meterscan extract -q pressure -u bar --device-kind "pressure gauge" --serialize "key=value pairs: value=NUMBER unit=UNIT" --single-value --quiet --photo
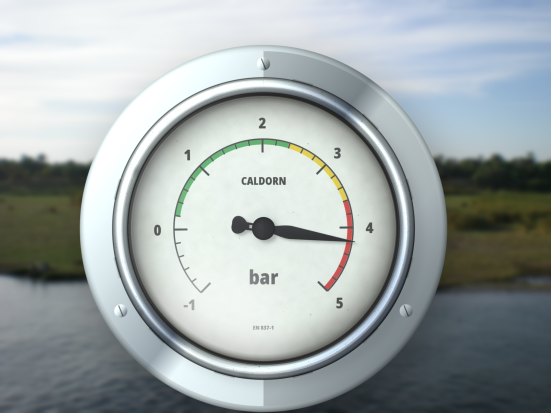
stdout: value=4.2 unit=bar
